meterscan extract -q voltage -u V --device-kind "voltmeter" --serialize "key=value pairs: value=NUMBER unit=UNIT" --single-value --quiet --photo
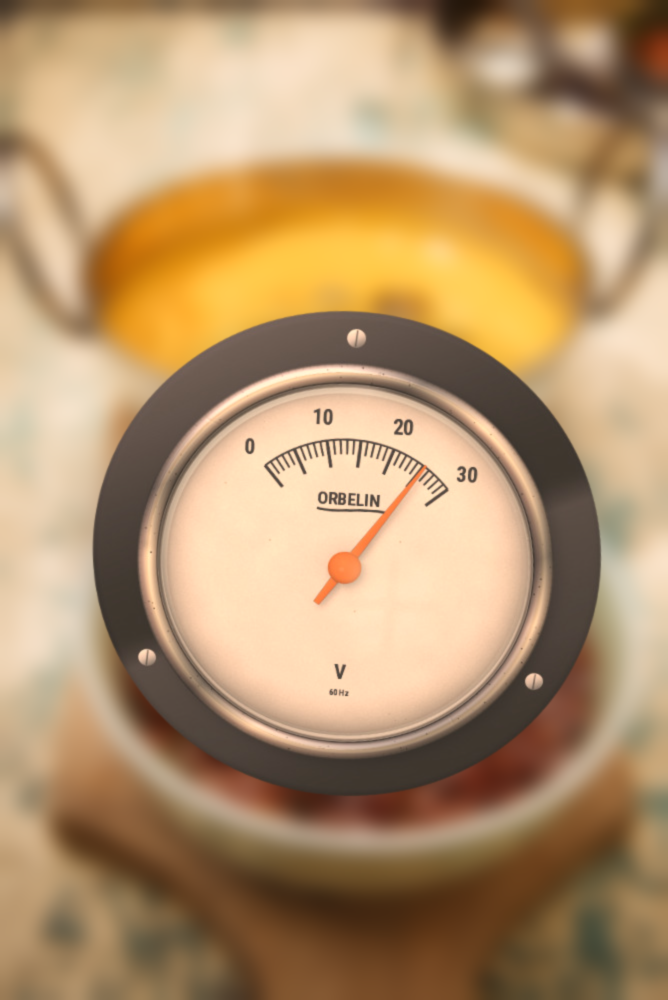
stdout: value=25 unit=V
